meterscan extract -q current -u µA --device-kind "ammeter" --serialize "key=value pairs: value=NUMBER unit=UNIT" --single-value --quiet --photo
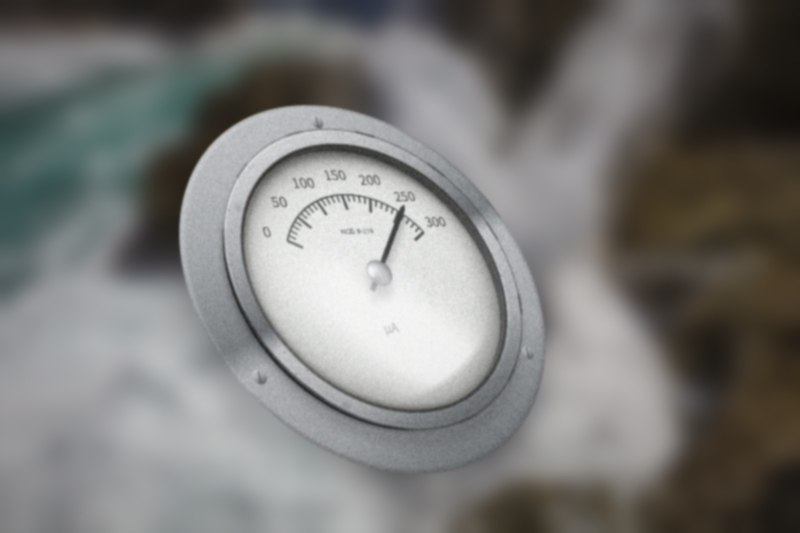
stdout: value=250 unit=µA
